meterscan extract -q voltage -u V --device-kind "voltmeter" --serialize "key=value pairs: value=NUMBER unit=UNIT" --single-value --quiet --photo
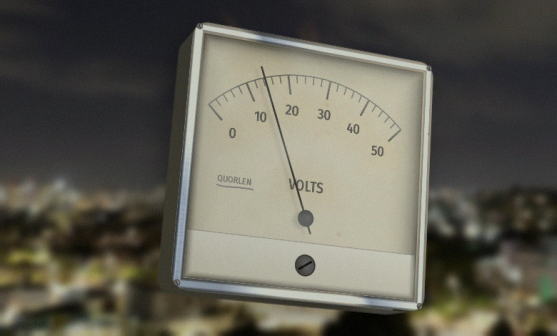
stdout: value=14 unit=V
